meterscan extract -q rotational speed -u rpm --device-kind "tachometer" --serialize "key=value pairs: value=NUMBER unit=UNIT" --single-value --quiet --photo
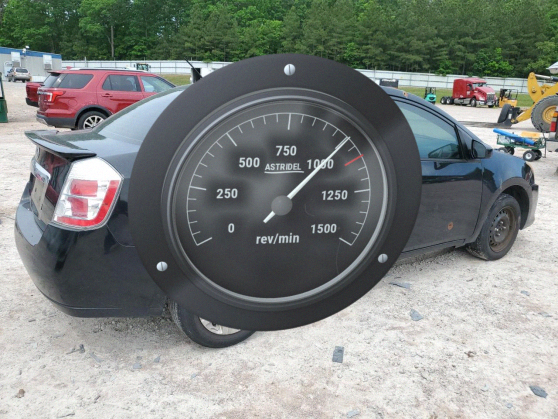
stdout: value=1000 unit=rpm
